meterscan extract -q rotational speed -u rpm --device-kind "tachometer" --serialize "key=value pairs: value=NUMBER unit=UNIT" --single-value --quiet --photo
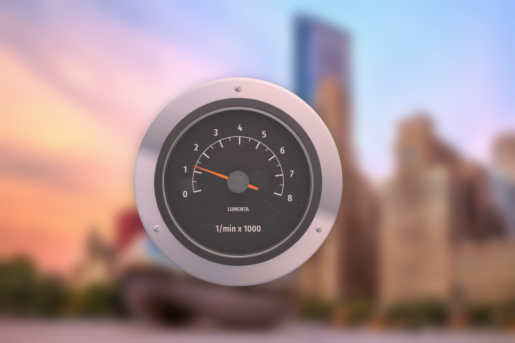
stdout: value=1250 unit=rpm
